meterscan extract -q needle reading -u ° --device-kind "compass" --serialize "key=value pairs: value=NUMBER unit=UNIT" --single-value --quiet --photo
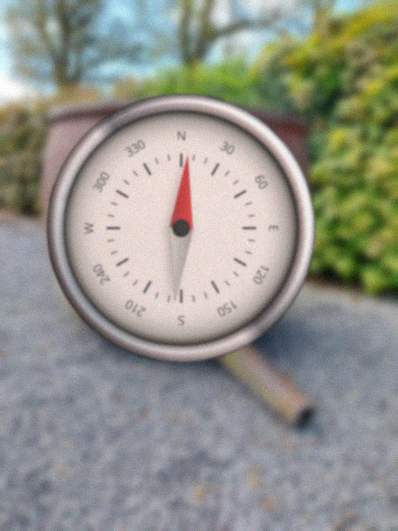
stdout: value=5 unit=°
